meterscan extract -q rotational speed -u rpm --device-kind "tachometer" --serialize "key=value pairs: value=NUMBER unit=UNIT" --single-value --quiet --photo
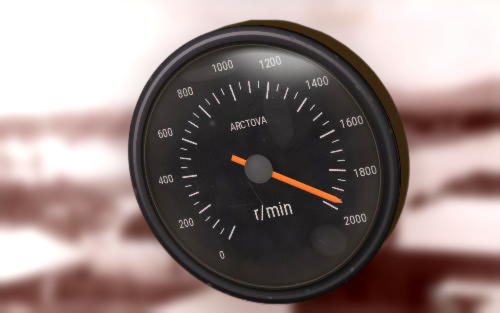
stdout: value=1950 unit=rpm
